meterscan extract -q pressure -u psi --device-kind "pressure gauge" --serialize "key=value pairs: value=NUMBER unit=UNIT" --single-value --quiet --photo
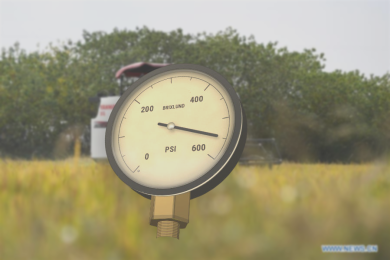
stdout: value=550 unit=psi
